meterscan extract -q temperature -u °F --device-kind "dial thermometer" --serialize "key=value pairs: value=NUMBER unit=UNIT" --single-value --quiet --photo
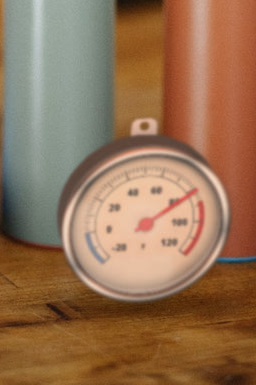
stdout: value=80 unit=°F
